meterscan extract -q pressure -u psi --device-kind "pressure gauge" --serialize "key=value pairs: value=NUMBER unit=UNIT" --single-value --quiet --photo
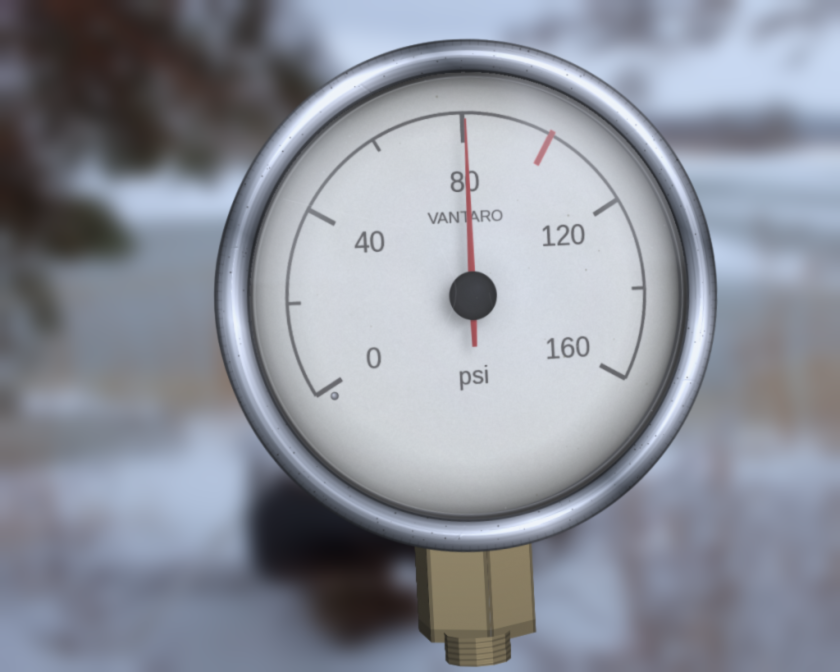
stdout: value=80 unit=psi
